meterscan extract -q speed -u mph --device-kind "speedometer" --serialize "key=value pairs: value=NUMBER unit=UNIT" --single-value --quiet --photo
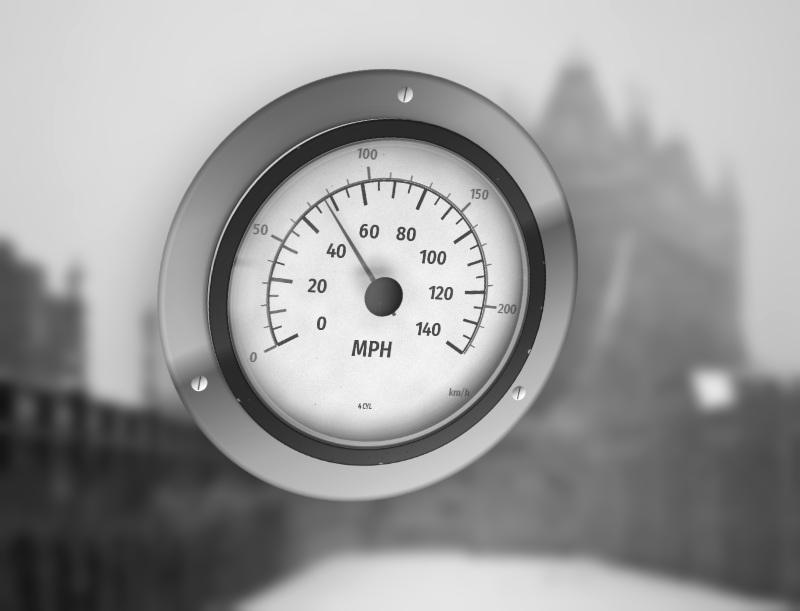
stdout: value=47.5 unit=mph
